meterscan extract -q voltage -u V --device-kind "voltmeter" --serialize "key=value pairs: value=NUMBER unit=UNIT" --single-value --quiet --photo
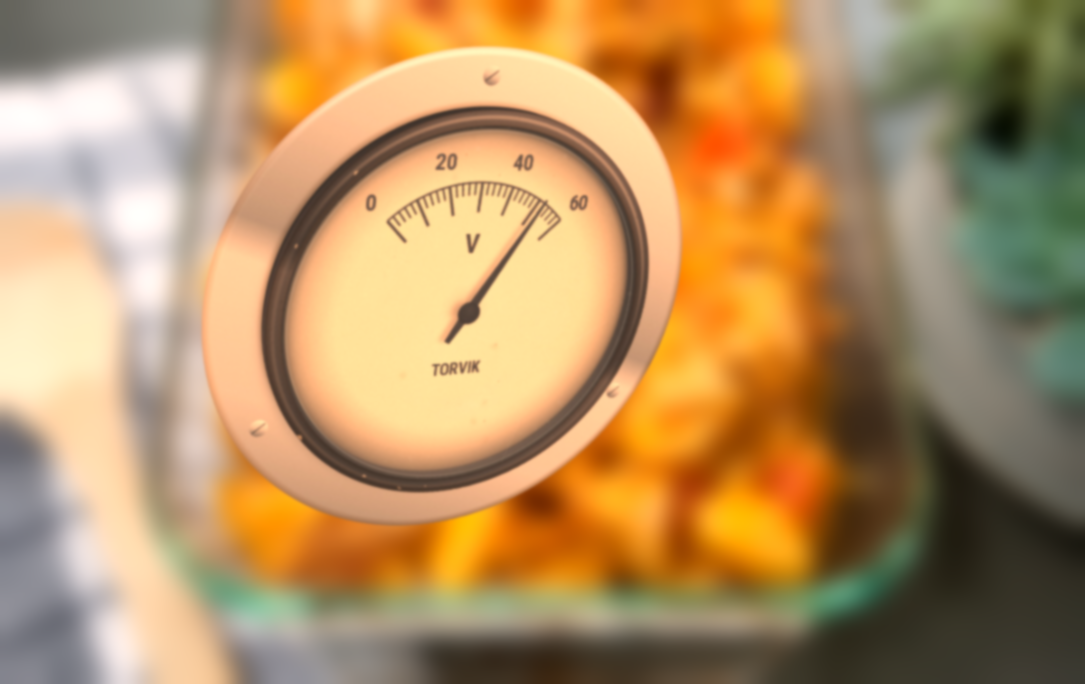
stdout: value=50 unit=V
